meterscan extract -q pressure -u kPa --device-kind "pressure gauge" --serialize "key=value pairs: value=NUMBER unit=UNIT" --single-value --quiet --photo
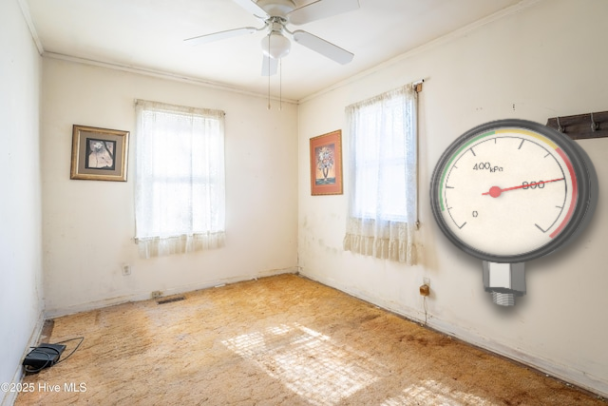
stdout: value=800 unit=kPa
